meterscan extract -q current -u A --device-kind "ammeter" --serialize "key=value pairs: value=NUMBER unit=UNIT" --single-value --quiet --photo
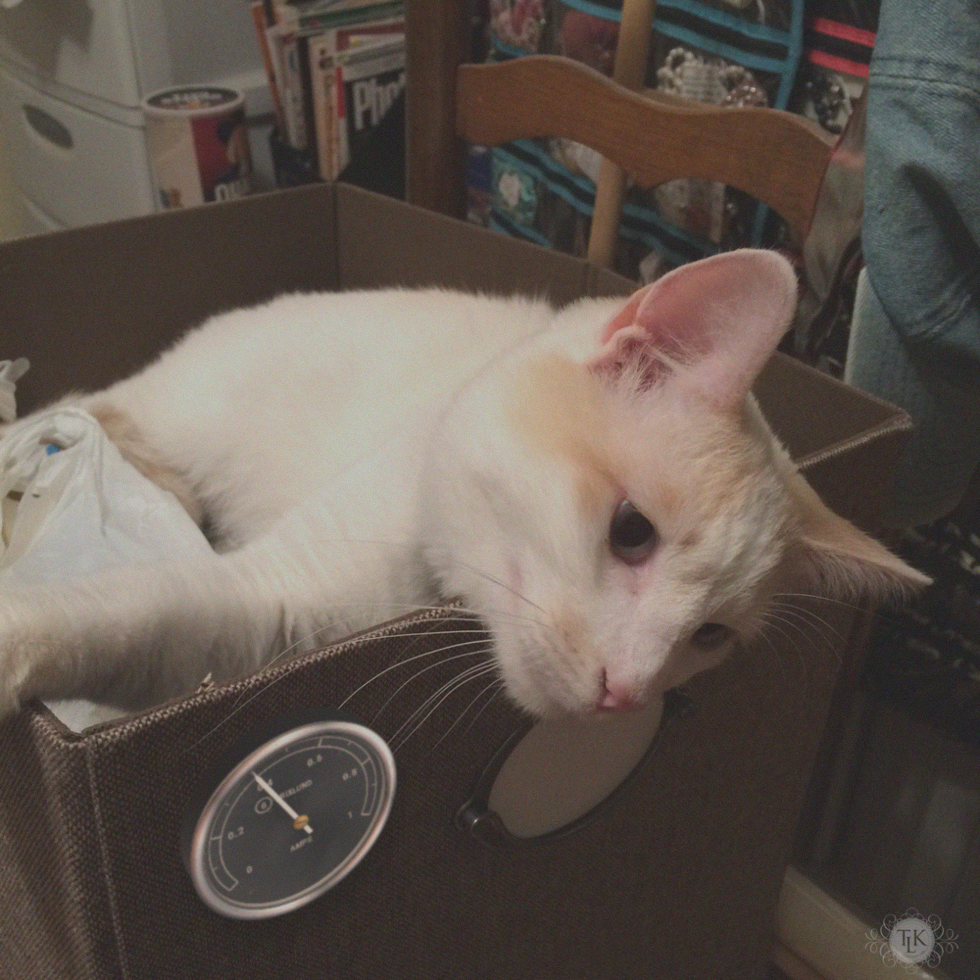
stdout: value=0.4 unit=A
